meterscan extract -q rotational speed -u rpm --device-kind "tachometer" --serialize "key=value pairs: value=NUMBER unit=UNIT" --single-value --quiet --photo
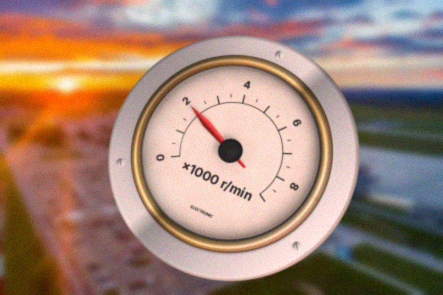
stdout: value=2000 unit=rpm
